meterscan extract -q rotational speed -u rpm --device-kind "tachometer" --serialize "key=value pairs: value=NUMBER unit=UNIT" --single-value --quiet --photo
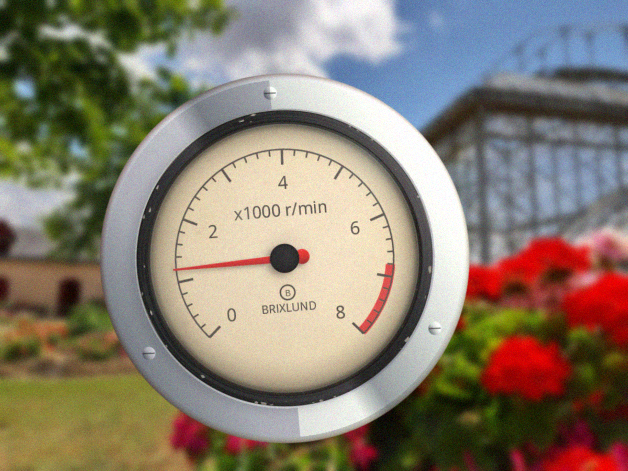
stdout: value=1200 unit=rpm
